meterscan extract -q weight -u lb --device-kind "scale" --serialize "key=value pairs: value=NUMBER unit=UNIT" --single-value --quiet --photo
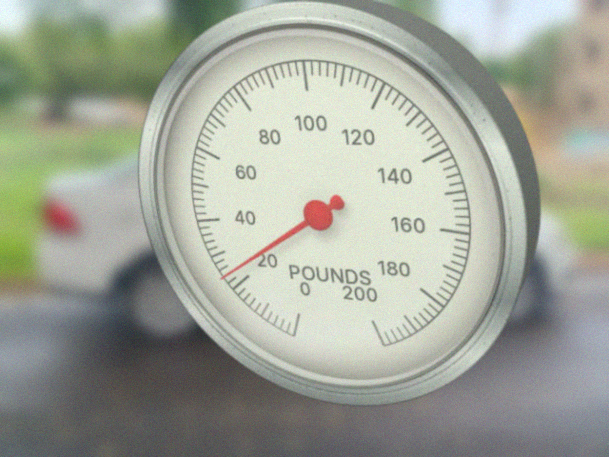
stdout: value=24 unit=lb
